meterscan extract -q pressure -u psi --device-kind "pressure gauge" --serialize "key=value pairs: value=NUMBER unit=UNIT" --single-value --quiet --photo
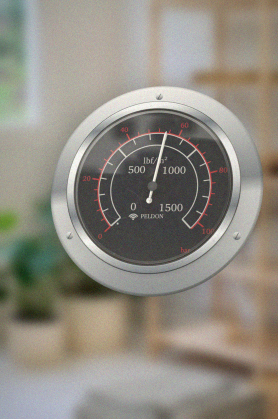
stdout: value=800 unit=psi
